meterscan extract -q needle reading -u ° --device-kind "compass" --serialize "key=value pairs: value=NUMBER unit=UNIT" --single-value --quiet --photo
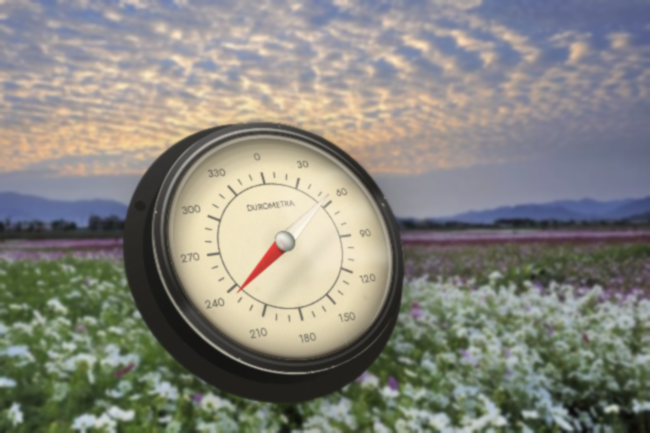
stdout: value=235 unit=°
